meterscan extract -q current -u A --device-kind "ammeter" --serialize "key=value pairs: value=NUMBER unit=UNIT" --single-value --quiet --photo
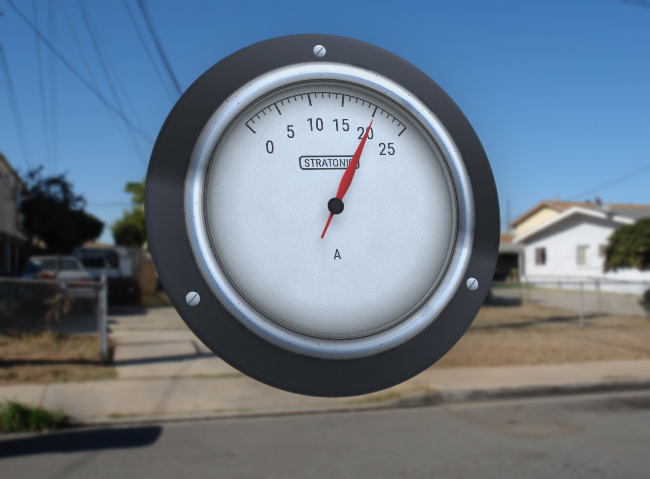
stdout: value=20 unit=A
